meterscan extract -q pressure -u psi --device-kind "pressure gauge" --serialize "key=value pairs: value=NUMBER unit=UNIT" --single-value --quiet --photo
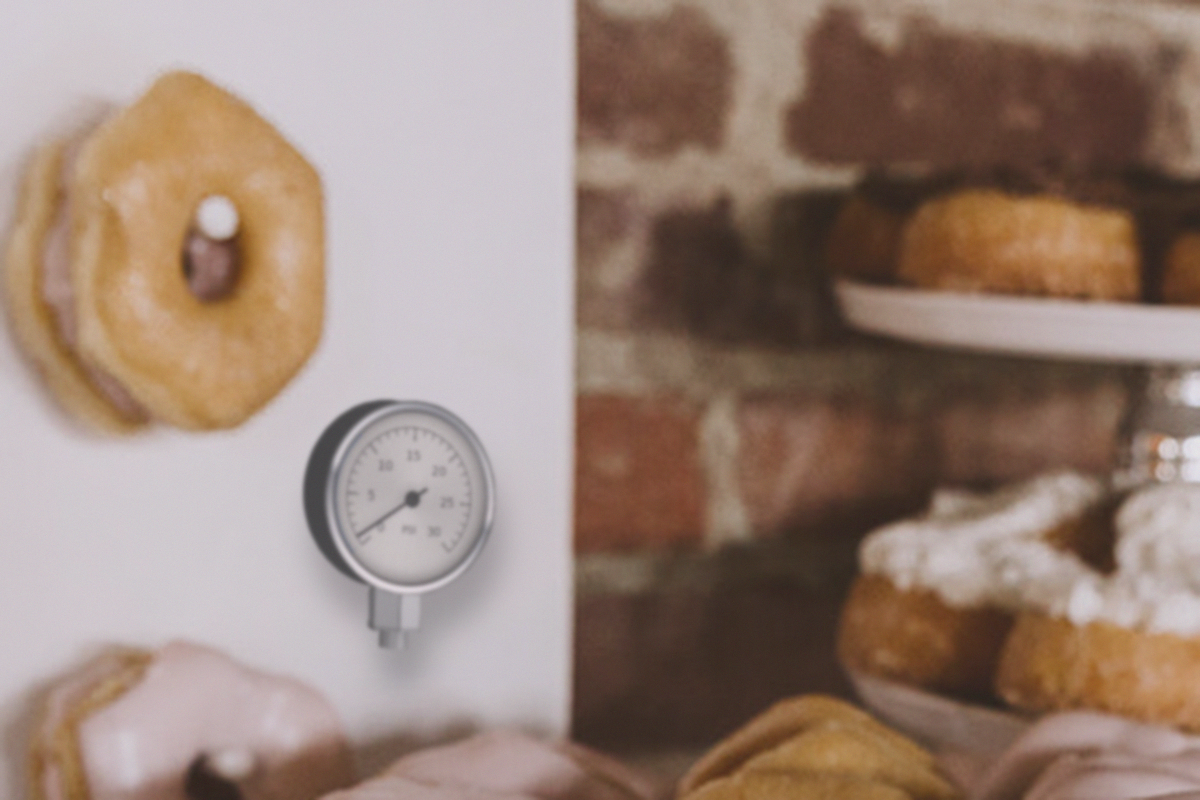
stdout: value=1 unit=psi
